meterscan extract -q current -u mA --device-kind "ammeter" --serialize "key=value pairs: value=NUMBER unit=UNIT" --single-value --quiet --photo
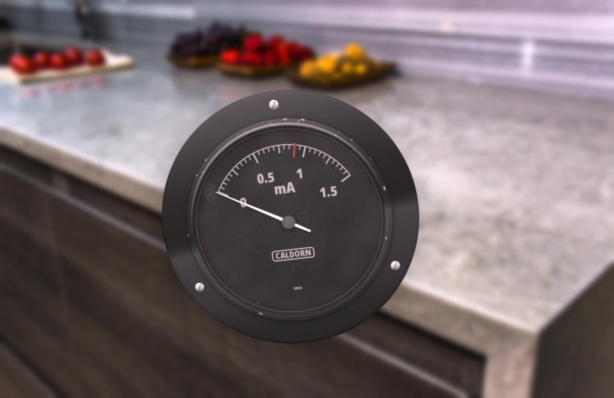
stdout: value=0 unit=mA
